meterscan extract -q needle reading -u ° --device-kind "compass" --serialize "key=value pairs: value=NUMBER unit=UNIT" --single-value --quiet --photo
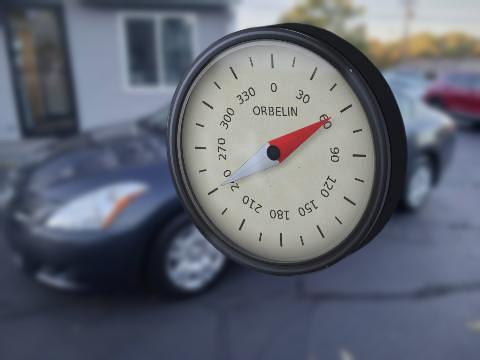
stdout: value=60 unit=°
